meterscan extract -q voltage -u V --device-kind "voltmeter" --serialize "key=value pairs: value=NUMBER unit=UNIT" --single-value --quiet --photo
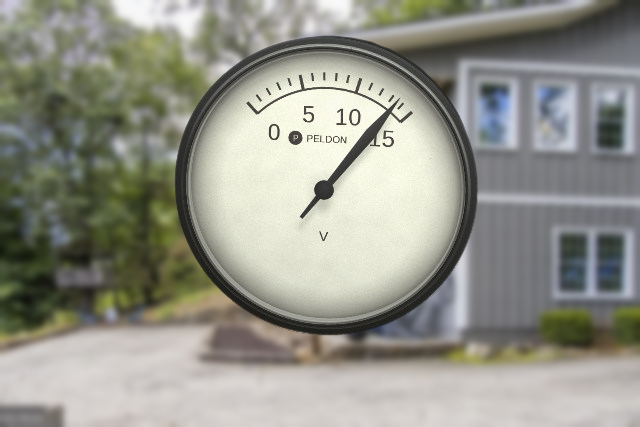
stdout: value=13.5 unit=V
